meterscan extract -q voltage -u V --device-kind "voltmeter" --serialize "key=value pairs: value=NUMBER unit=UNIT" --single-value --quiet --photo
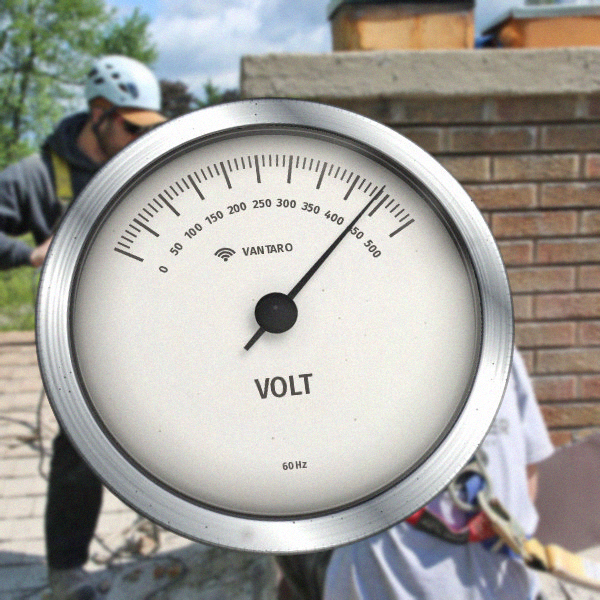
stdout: value=440 unit=V
